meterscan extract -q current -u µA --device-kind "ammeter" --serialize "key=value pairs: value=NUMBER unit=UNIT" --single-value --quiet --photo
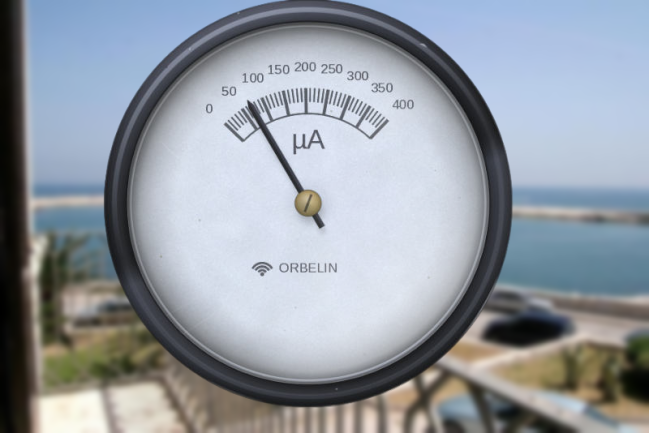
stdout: value=70 unit=µA
